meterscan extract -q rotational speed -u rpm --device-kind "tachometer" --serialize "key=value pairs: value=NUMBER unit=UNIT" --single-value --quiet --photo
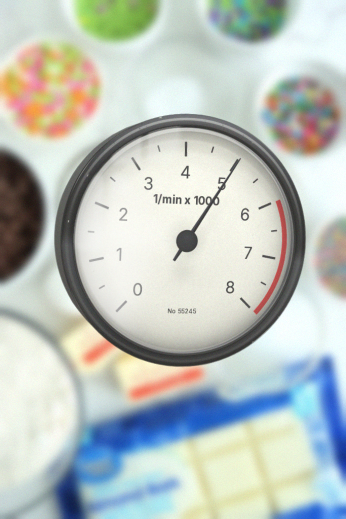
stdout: value=5000 unit=rpm
